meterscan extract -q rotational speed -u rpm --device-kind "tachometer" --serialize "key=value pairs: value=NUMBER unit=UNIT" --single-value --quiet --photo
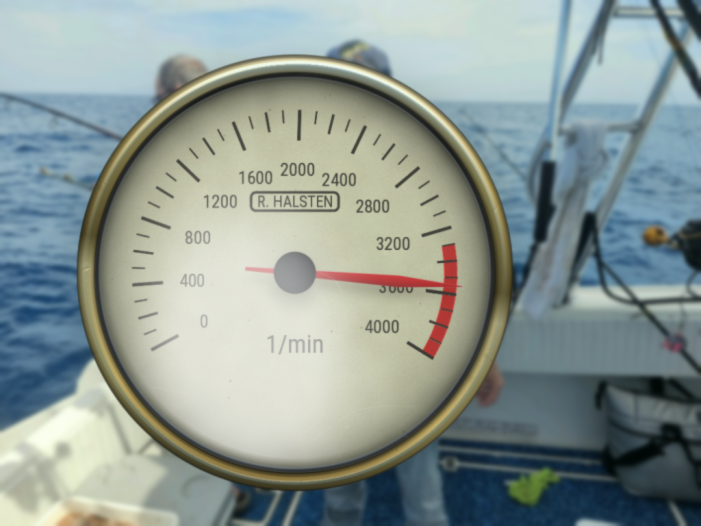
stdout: value=3550 unit=rpm
